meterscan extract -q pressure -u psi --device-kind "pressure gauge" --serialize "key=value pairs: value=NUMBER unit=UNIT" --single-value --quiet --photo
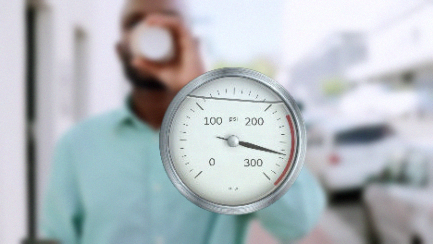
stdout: value=265 unit=psi
